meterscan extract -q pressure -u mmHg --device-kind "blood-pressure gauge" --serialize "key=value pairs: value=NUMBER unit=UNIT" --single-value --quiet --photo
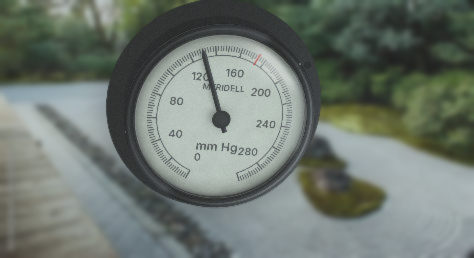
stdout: value=130 unit=mmHg
